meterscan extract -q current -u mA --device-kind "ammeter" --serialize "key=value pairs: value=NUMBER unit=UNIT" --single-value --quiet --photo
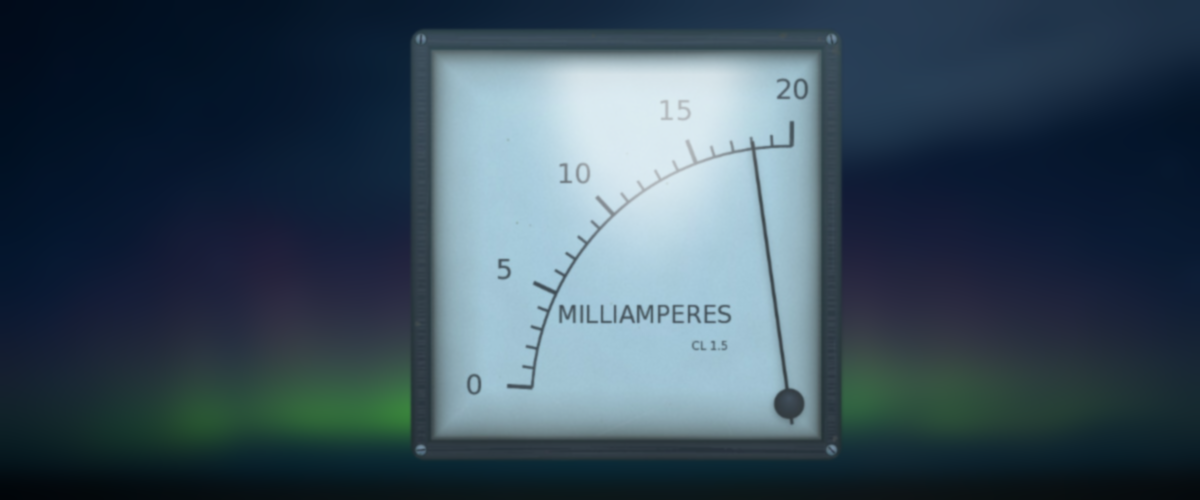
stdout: value=18 unit=mA
